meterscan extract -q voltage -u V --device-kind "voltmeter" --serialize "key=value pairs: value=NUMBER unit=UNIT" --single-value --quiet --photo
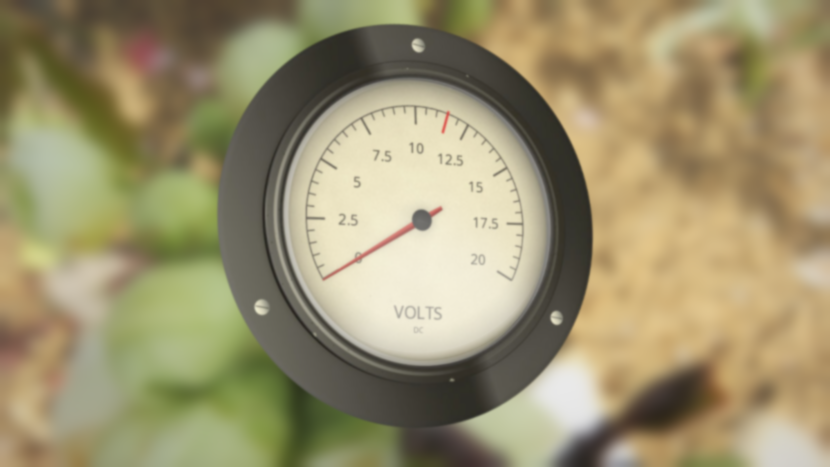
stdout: value=0 unit=V
